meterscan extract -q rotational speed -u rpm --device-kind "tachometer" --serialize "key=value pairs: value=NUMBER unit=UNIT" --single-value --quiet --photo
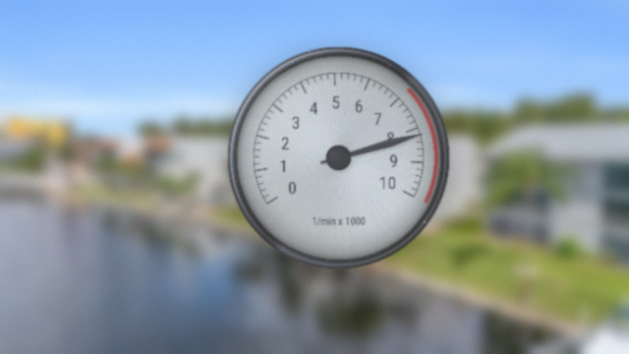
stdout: value=8200 unit=rpm
